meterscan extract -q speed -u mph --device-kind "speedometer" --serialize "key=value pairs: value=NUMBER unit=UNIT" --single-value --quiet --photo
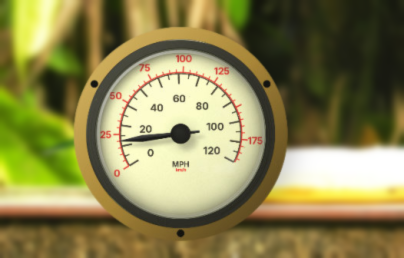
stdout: value=12.5 unit=mph
